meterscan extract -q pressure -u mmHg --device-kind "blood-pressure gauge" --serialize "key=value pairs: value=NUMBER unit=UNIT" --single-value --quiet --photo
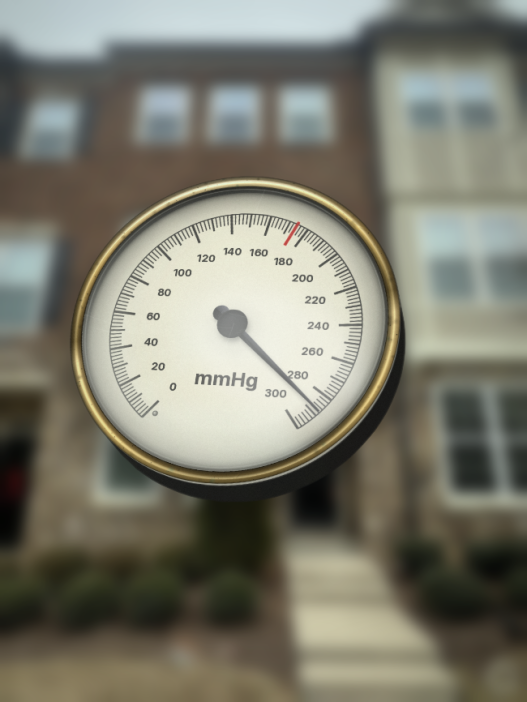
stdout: value=288 unit=mmHg
